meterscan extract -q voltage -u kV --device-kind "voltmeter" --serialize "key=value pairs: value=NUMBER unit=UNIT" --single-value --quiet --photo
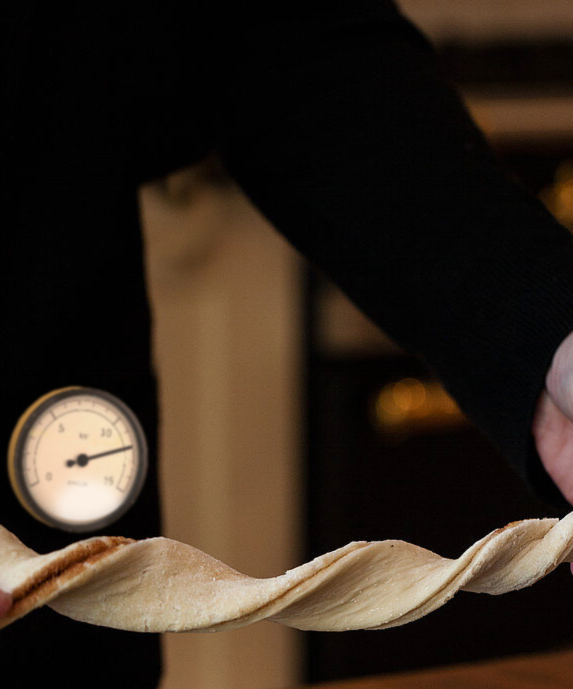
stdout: value=12 unit=kV
